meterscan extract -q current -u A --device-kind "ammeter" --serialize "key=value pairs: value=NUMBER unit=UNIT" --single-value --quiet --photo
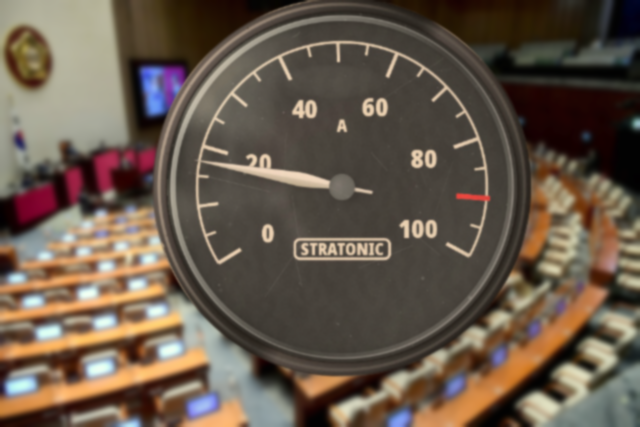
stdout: value=17.5 unit=A
